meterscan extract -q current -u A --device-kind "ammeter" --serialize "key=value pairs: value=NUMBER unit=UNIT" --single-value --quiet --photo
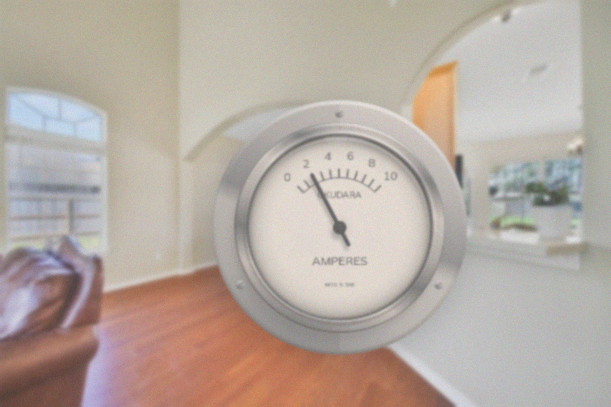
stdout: value=2 unit=A
